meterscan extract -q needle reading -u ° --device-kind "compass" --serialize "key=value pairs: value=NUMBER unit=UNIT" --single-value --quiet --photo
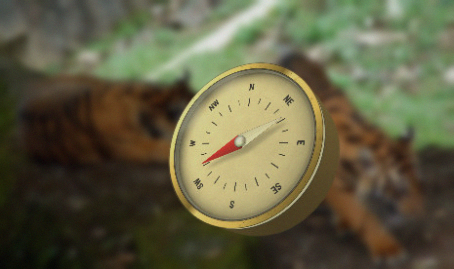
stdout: value=240 unit=°
